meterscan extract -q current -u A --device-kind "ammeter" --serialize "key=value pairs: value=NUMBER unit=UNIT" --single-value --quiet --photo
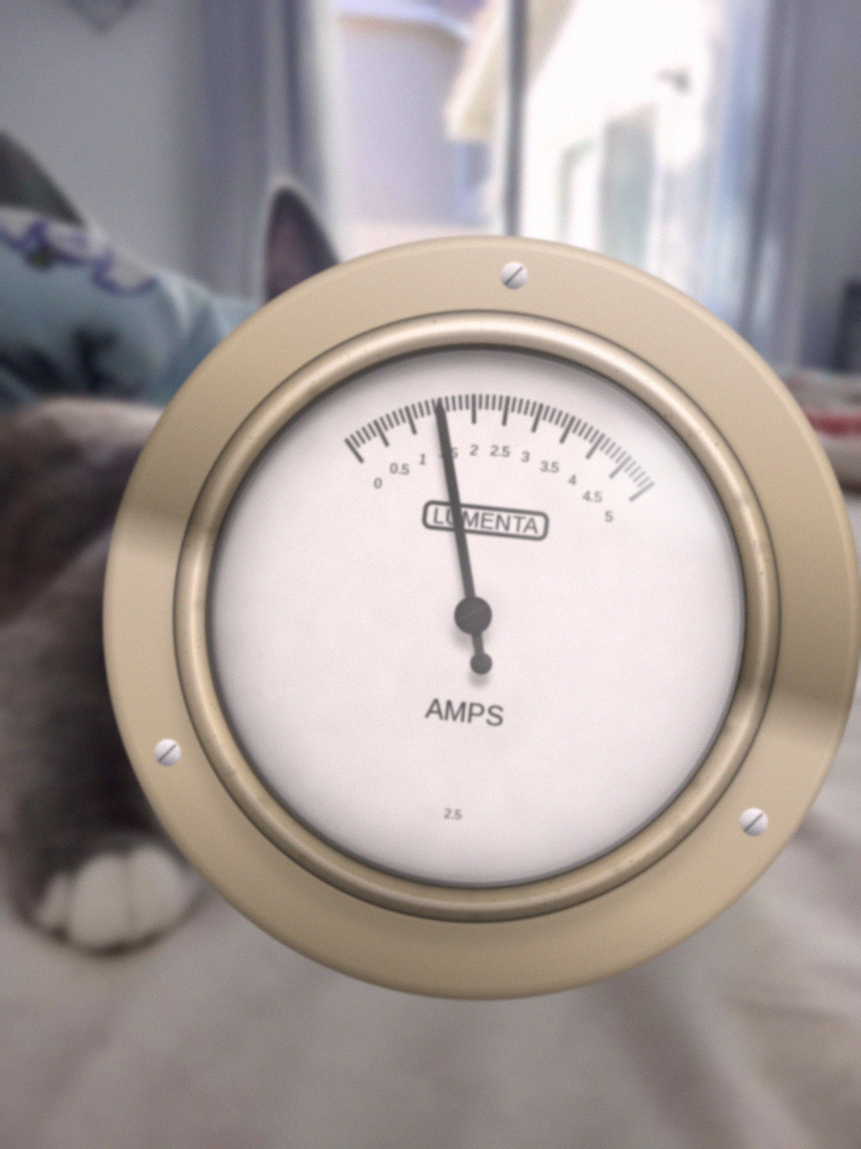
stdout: value=1.5 unit=A
